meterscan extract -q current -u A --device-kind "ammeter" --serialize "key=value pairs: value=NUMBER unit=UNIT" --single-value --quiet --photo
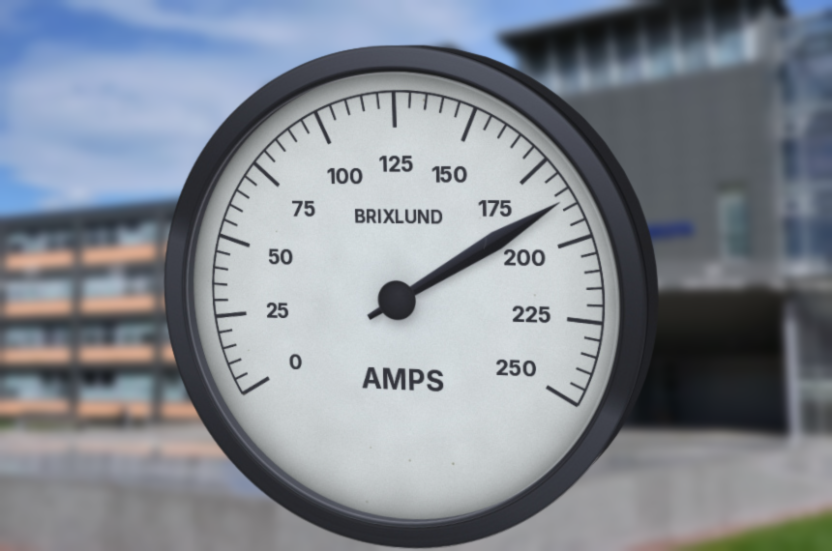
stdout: value=187.5 unit=A
